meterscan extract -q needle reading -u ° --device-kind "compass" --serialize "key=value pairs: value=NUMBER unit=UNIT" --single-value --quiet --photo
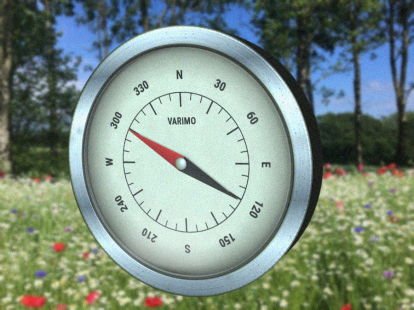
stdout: value=300 unit=°
